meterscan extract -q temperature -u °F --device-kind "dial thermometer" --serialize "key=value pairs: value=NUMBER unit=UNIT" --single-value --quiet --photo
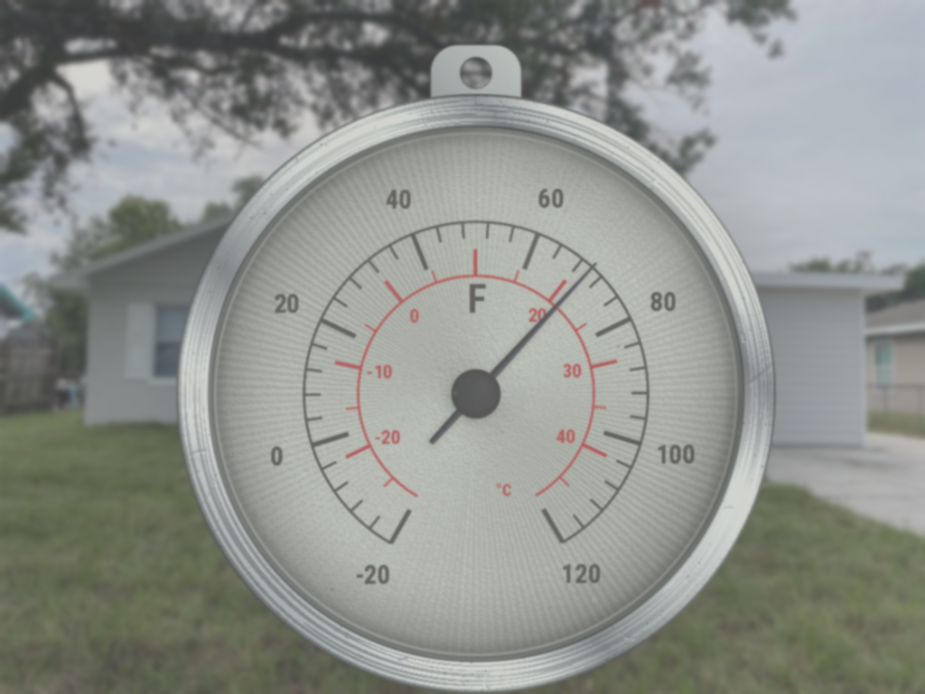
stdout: value=70 unit=°F
